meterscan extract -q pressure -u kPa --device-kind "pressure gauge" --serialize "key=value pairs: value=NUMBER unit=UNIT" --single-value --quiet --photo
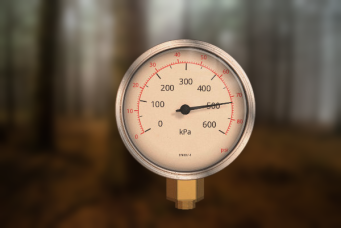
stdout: value=500 unit=kPa
